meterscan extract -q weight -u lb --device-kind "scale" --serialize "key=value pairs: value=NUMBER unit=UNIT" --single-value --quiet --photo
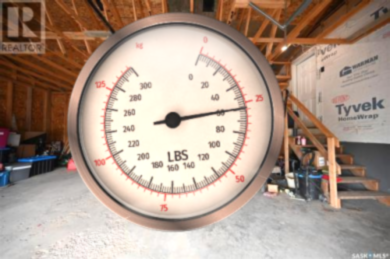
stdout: value=60 unit=lb
